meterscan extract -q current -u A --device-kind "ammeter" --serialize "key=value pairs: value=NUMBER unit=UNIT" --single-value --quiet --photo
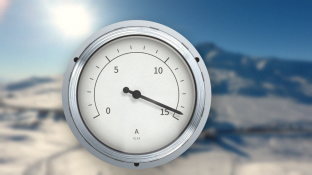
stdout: value=14.5 unit=A
